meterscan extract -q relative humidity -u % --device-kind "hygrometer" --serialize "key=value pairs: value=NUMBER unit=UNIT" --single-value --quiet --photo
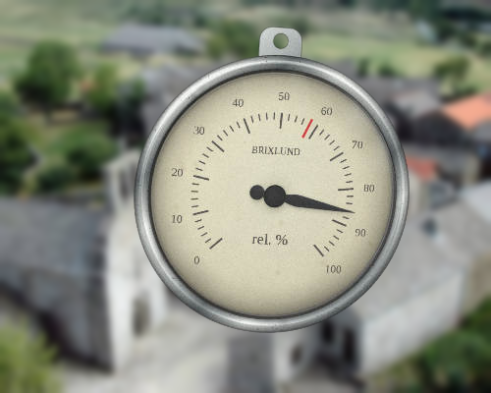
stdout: value=86 unit=%
